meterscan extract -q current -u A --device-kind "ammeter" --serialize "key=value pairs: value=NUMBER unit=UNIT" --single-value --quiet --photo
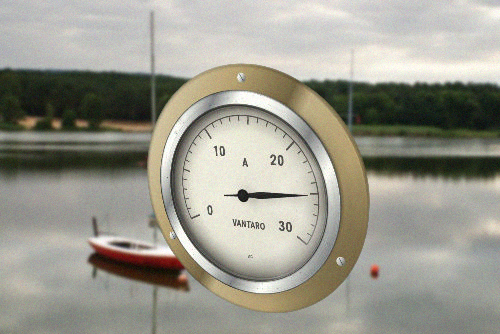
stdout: value=25 unit=A
